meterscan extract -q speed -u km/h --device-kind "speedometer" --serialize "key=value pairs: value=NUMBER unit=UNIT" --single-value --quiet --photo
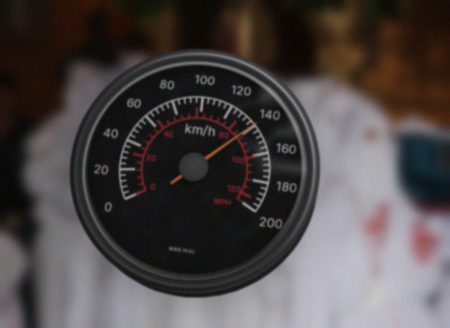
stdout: value=140 unit=km/h
